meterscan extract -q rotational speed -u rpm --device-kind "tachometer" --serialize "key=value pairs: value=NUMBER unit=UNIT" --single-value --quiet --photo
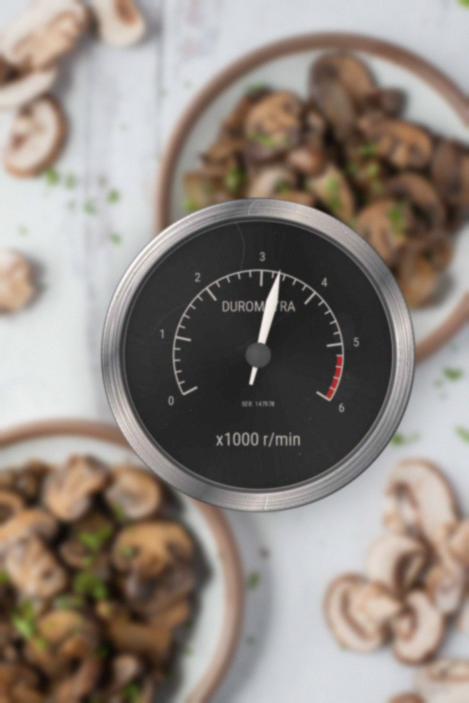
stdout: value=3300 unit=rpm
